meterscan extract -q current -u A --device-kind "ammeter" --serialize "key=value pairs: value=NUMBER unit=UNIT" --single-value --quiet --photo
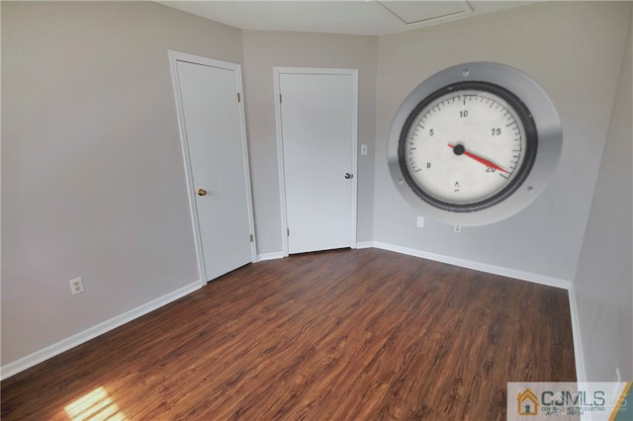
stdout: value=19.5 unit=A
